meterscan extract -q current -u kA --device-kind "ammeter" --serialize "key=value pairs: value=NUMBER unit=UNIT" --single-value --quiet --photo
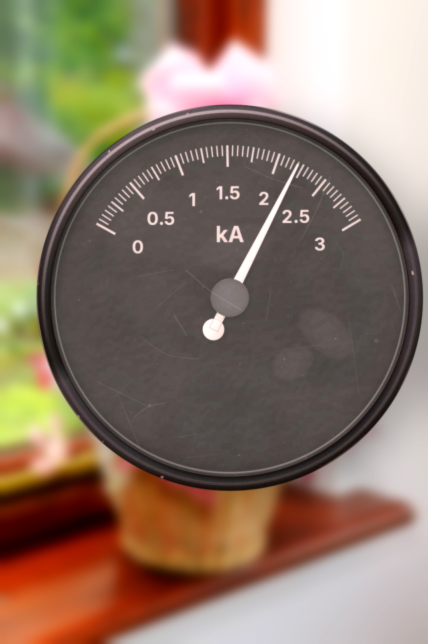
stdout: value=2.2 unit=kA
